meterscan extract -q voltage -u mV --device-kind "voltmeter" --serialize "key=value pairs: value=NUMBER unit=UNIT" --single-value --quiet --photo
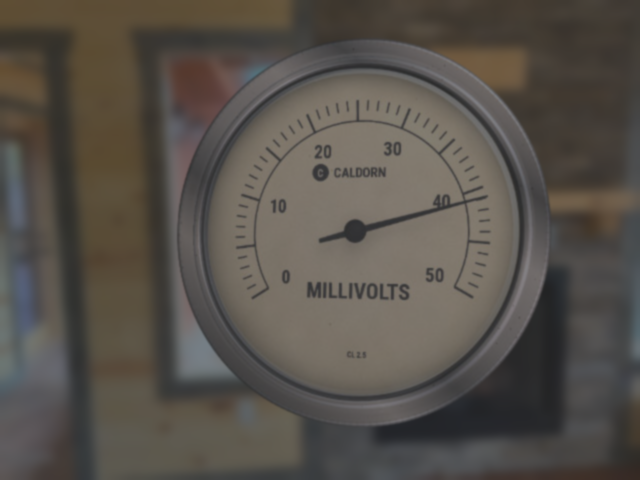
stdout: value=41 unit=mV
